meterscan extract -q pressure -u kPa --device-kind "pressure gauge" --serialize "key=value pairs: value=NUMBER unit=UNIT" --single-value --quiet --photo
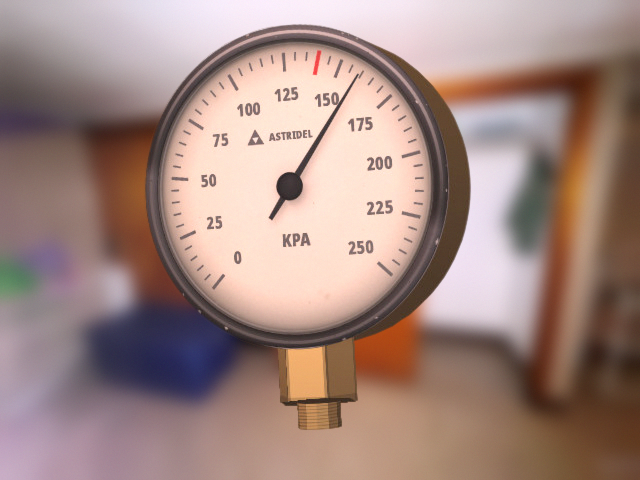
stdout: value=160 unit=kPa
